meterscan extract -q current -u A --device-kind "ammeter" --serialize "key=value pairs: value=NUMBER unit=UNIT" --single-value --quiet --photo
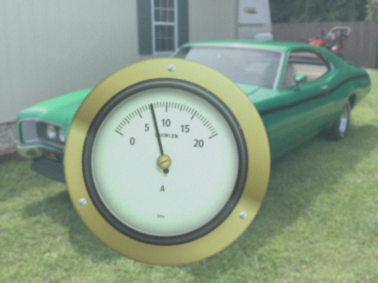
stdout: value=7.5 unit=A
